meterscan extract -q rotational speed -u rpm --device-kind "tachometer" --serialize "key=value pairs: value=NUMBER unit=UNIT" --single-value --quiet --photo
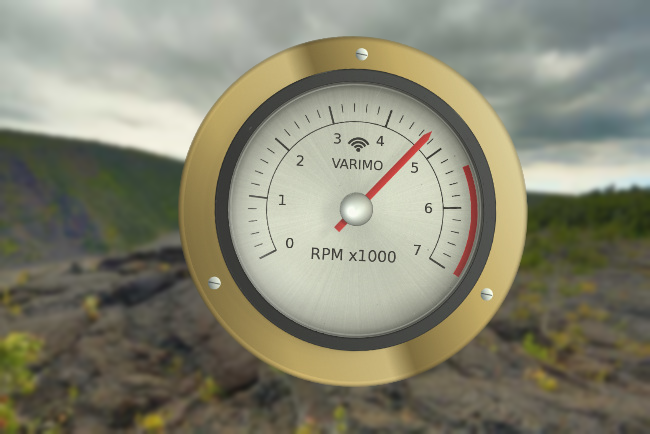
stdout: value=4700 unit=rpm
